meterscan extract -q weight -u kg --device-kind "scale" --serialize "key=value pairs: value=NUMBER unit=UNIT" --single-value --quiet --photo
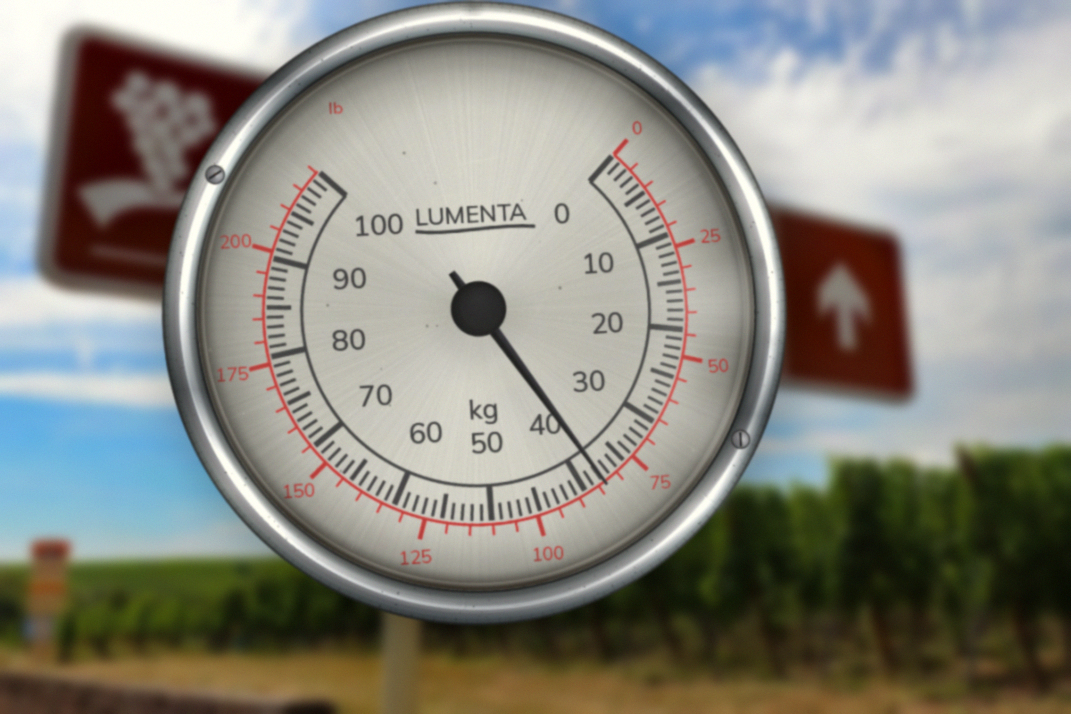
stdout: value=38 unit=kg
